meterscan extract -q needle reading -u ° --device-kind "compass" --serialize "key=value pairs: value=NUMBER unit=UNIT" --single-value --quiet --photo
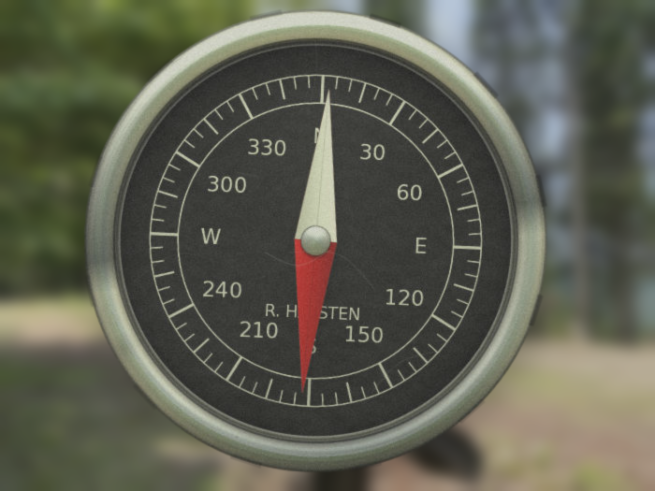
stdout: value=182.5 unit=°
